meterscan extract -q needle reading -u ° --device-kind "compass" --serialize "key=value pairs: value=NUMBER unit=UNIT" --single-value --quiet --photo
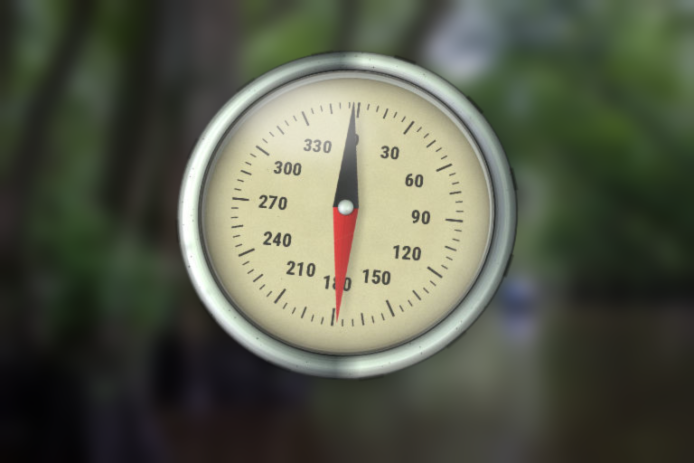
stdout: value=177.5 unit=°
